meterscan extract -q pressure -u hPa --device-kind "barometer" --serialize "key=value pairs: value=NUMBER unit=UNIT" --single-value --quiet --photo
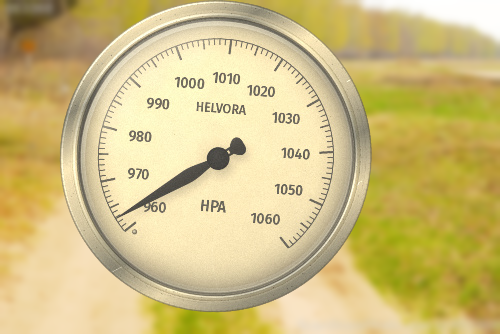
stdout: value=963 unit=hPa
